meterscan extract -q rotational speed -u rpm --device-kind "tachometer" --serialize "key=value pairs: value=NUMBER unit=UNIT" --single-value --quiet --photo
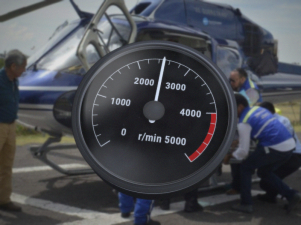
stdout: value=2500 unit=rpm
